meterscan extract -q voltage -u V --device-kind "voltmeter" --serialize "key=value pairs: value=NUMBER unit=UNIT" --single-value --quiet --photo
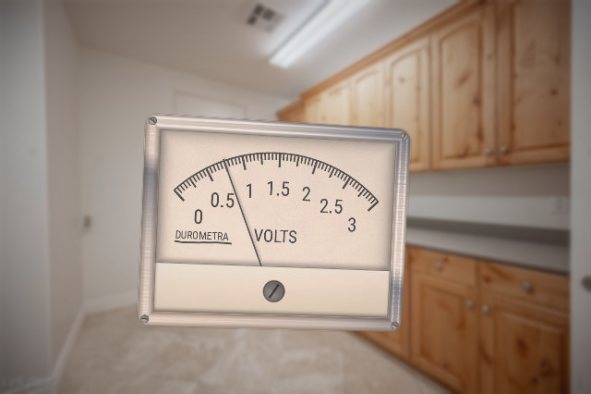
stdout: value=0.75 unit=V
